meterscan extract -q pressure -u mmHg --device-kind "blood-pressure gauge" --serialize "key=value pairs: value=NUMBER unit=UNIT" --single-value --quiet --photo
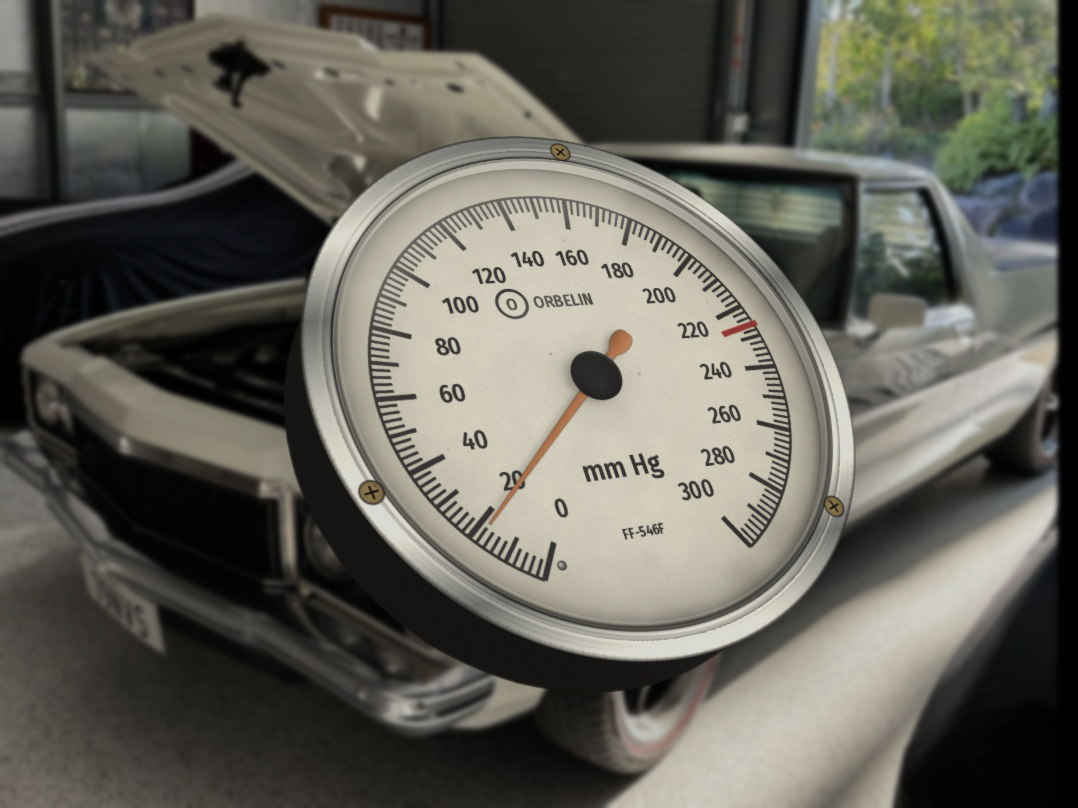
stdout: value=18 unit=mmHg
